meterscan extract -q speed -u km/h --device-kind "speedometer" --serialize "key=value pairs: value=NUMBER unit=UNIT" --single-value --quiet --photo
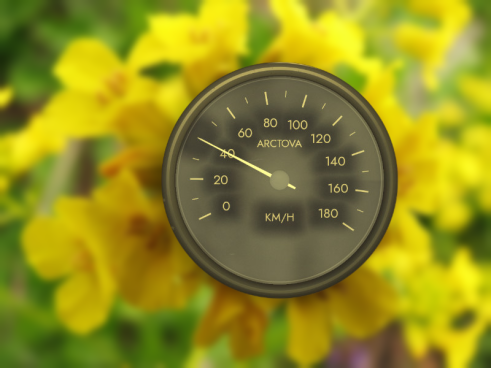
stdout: value=40 unit=km/h
